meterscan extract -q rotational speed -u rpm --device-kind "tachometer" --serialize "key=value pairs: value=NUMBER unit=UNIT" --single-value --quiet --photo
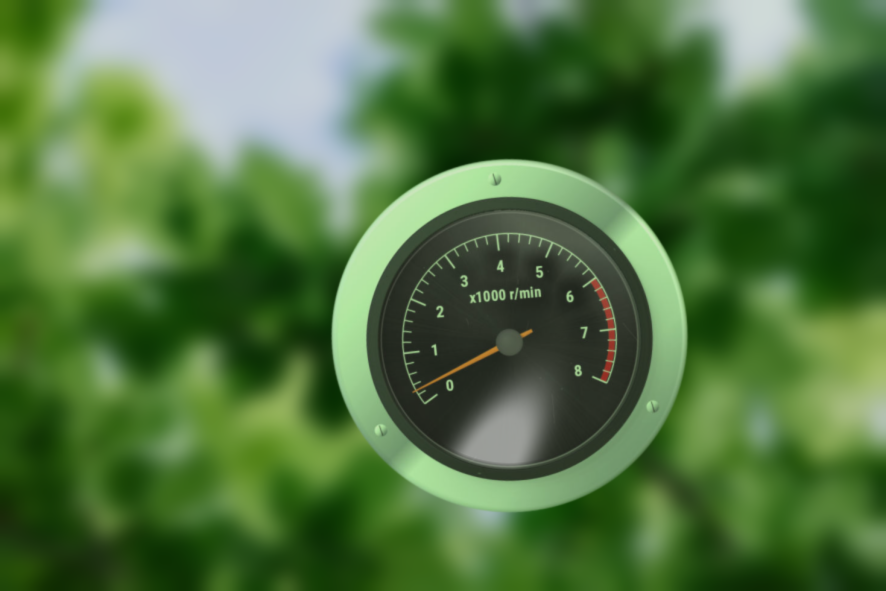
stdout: value=300 unit=rpm
